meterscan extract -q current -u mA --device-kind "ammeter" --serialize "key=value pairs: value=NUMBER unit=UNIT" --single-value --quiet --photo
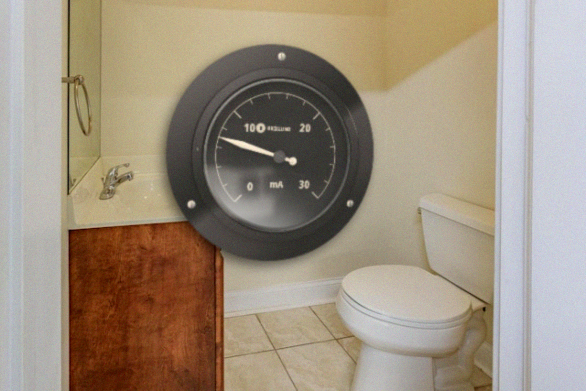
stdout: value=7 unit=mA
